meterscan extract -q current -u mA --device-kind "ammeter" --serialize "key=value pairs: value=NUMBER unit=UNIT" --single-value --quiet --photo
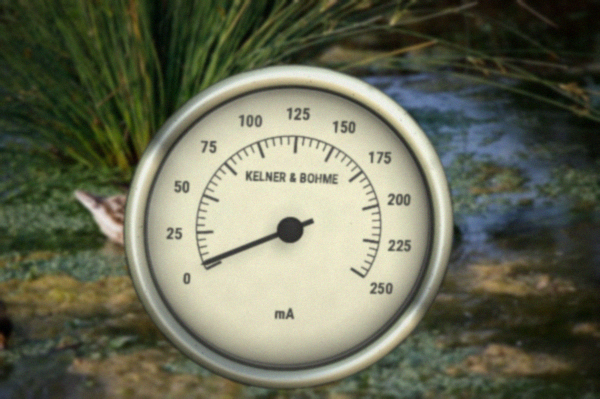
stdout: value=5 unit=mA
